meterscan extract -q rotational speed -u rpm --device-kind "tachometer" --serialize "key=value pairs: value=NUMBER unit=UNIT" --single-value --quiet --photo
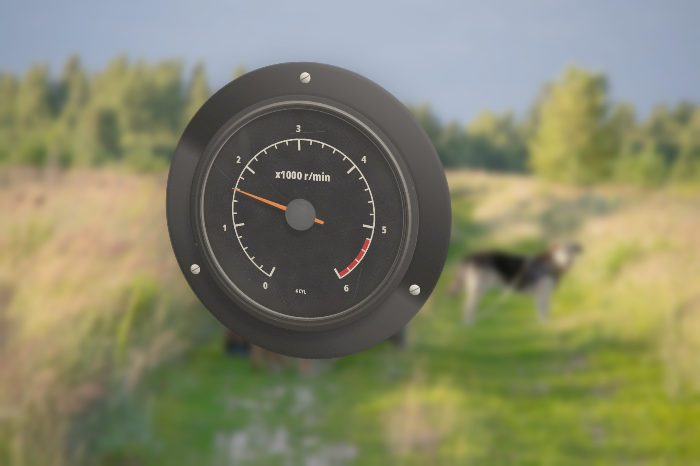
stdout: value=1600 unit=rpm
